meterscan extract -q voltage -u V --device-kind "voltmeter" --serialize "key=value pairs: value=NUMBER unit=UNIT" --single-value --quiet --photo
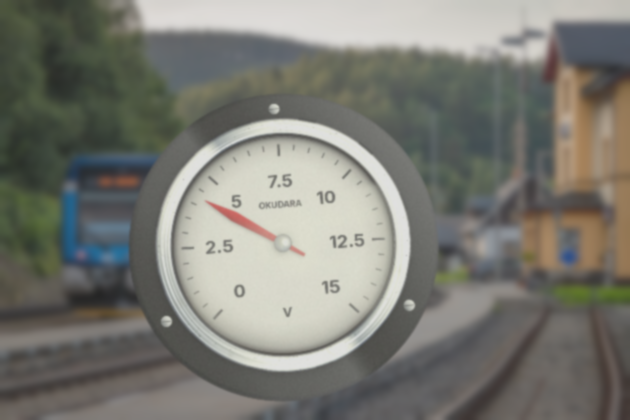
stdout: value=4.25 unit=V
